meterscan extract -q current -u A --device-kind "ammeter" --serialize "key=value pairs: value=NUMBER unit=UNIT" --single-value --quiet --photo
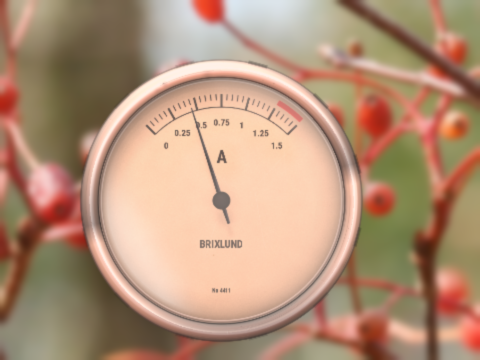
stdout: value=0.45 unit=A
